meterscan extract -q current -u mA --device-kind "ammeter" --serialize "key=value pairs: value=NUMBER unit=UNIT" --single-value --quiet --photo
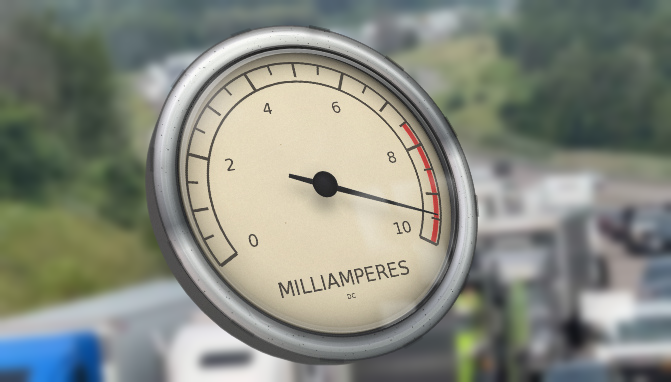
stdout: value=9.5 unit=mA
